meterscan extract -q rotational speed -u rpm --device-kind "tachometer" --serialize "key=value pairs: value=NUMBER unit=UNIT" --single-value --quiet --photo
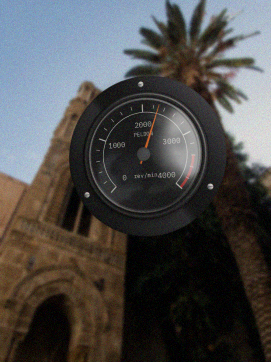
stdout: value=2300 unit=rpm
